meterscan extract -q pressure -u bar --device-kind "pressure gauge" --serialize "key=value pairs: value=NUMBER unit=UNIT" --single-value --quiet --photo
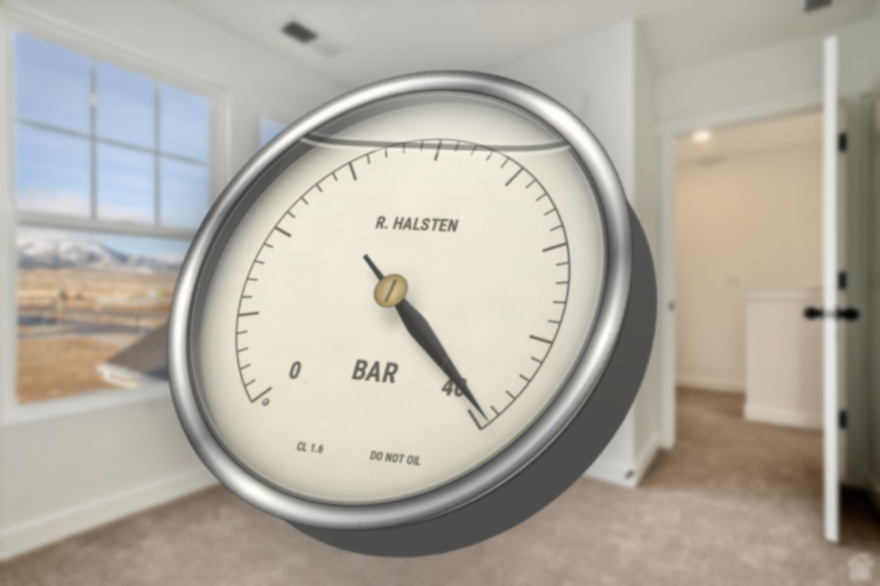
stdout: value=39.5 unit=bar
